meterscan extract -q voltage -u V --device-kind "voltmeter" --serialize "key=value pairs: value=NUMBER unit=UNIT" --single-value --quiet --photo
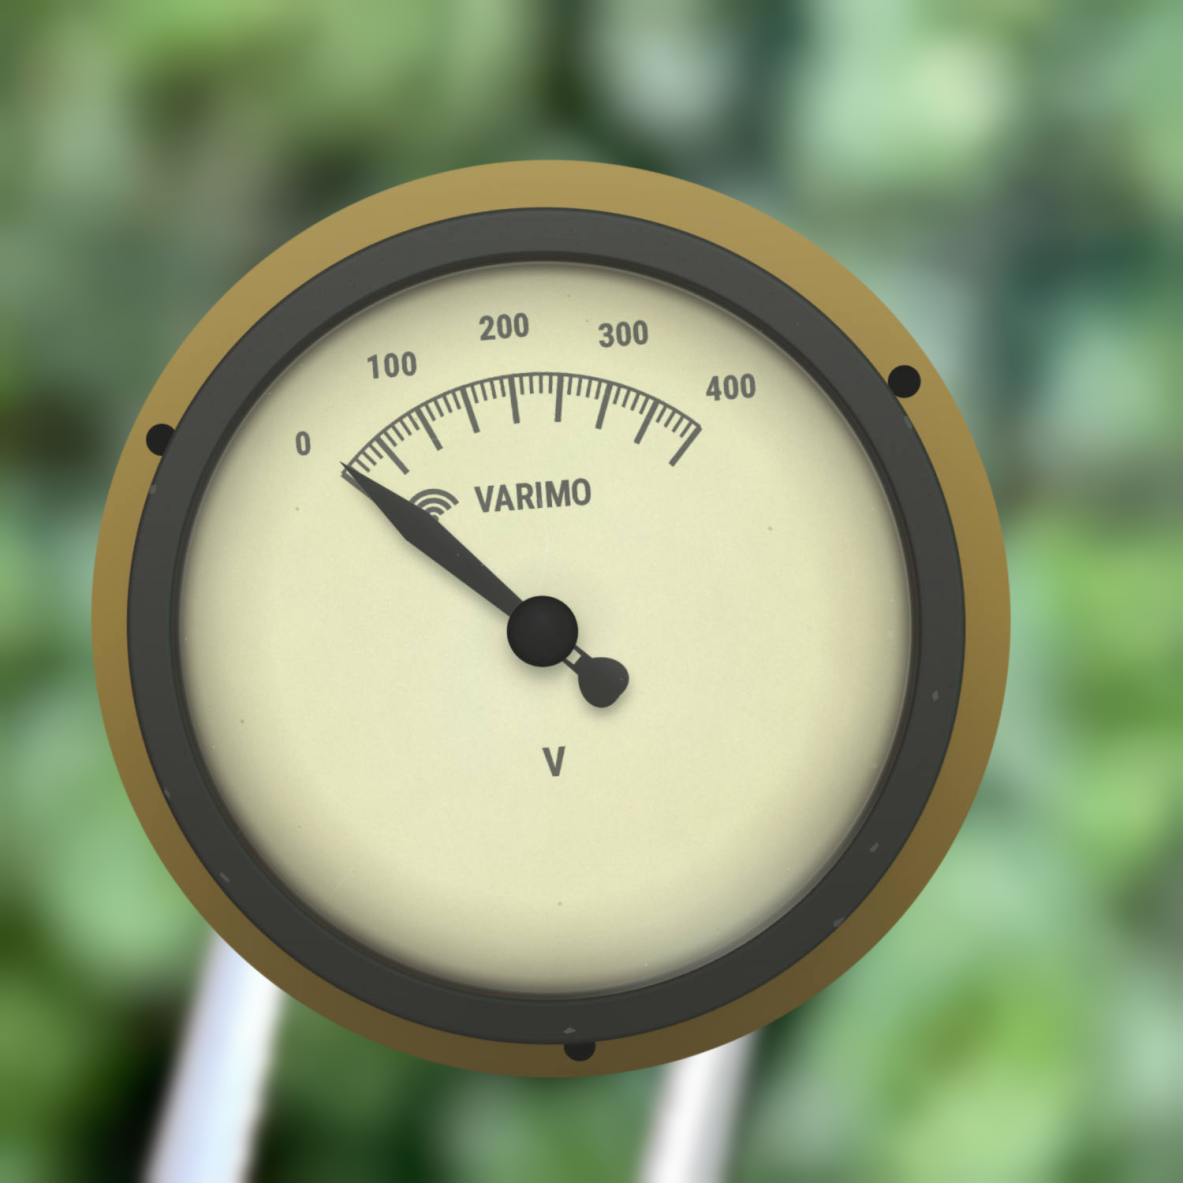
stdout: value=10 unit=V
